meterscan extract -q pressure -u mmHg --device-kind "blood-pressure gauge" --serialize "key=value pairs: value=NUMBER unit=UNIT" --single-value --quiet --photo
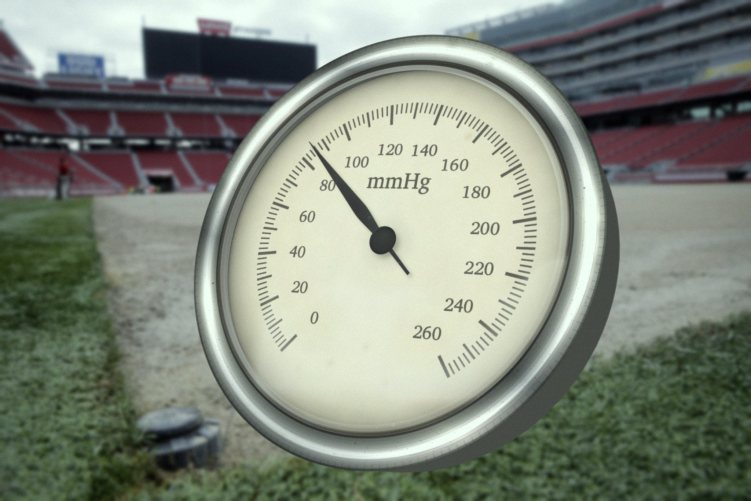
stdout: value=86 unit=mmHg
